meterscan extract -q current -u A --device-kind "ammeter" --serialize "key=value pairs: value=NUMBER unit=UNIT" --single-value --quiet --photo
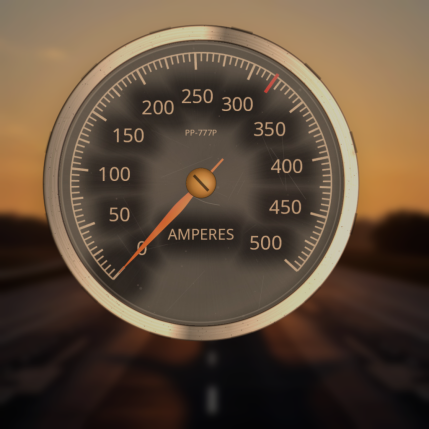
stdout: value=0 unit=A
